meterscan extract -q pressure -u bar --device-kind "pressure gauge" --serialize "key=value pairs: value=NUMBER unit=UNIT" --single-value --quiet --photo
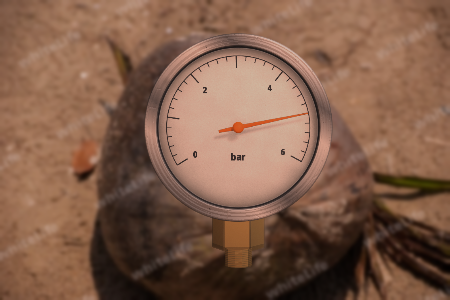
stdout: value=5 unit=bar
